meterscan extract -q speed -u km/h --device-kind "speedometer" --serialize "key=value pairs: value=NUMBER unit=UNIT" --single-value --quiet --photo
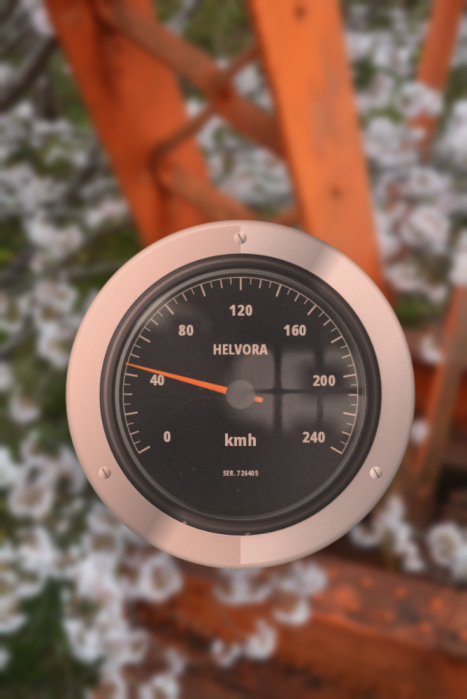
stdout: value=45 unit=km/h
